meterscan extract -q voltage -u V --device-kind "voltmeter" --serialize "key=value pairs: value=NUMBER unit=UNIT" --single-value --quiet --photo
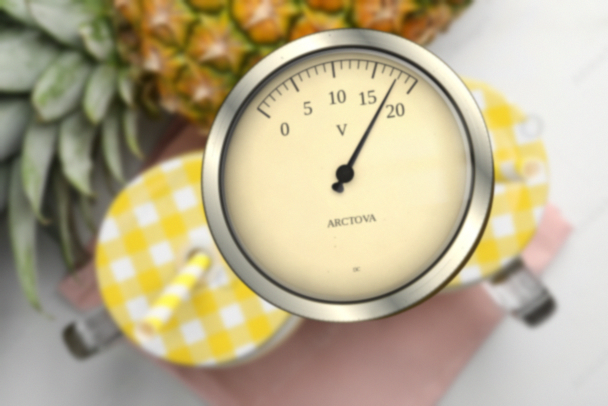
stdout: value=18 unit=V
